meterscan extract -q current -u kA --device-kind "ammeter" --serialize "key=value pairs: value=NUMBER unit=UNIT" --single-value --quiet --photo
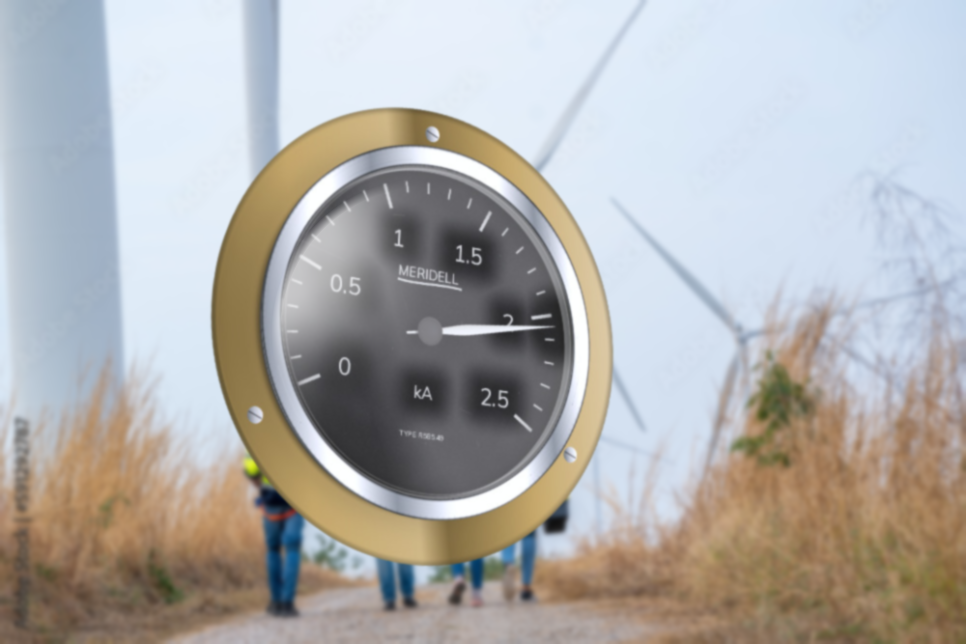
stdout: value=2.05 unit=kA
